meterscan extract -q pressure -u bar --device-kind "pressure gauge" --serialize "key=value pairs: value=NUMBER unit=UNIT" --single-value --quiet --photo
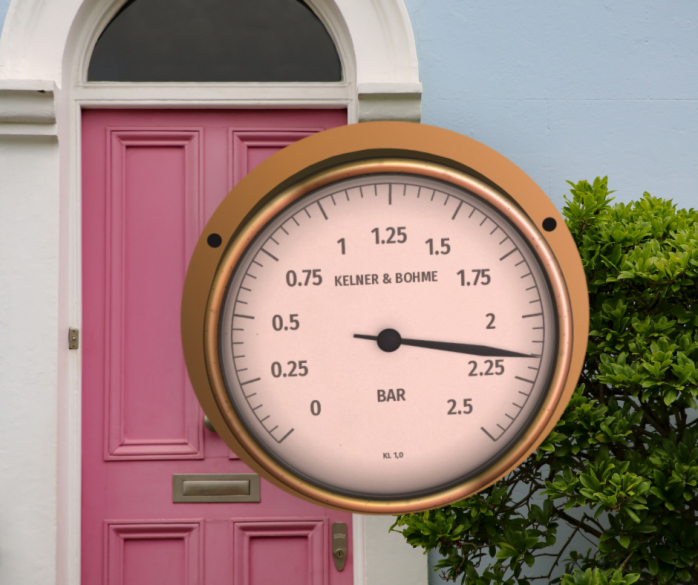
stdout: value=2.15 unit=bar
